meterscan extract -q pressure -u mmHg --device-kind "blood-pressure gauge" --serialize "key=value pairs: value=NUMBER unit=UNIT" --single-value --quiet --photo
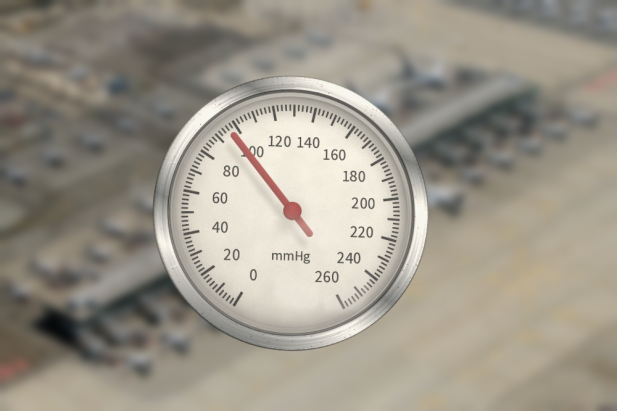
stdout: value=96 unit=mmHg
